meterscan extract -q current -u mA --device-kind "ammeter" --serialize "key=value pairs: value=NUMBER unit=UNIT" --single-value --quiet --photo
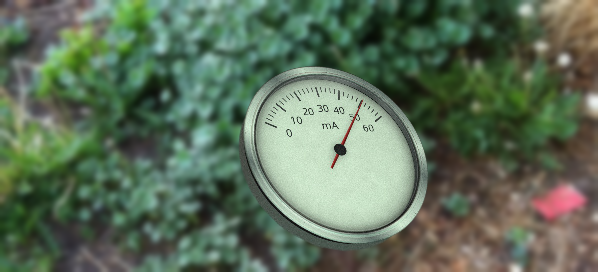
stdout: value=50 unit=mA
